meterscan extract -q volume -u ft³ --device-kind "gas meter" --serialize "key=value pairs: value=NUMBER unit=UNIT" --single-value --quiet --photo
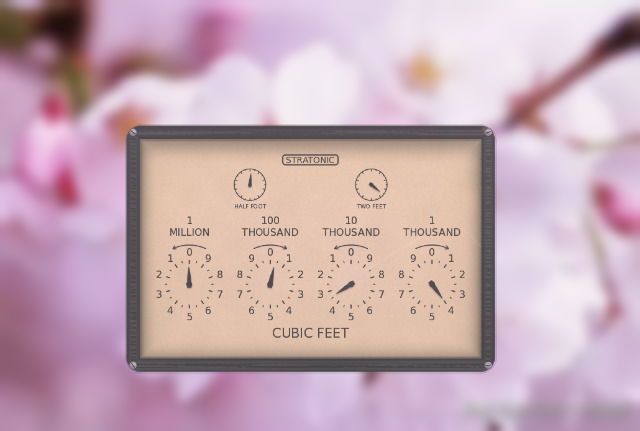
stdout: value=3400 unit=ft³
